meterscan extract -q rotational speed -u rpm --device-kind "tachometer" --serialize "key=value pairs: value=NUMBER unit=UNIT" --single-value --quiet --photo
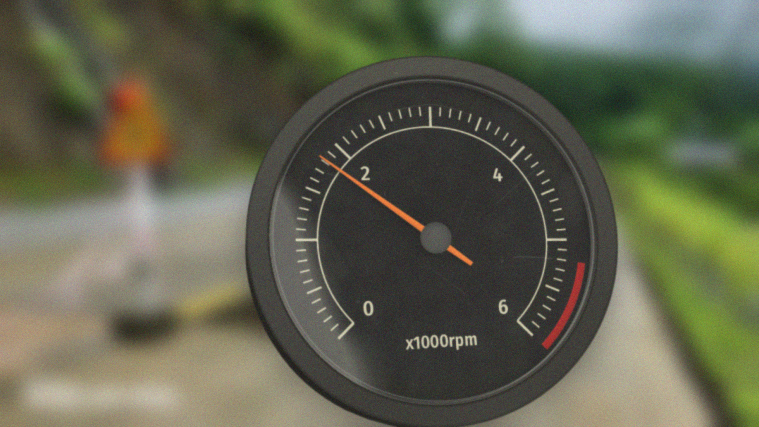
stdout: value=1800 unit=rpm
